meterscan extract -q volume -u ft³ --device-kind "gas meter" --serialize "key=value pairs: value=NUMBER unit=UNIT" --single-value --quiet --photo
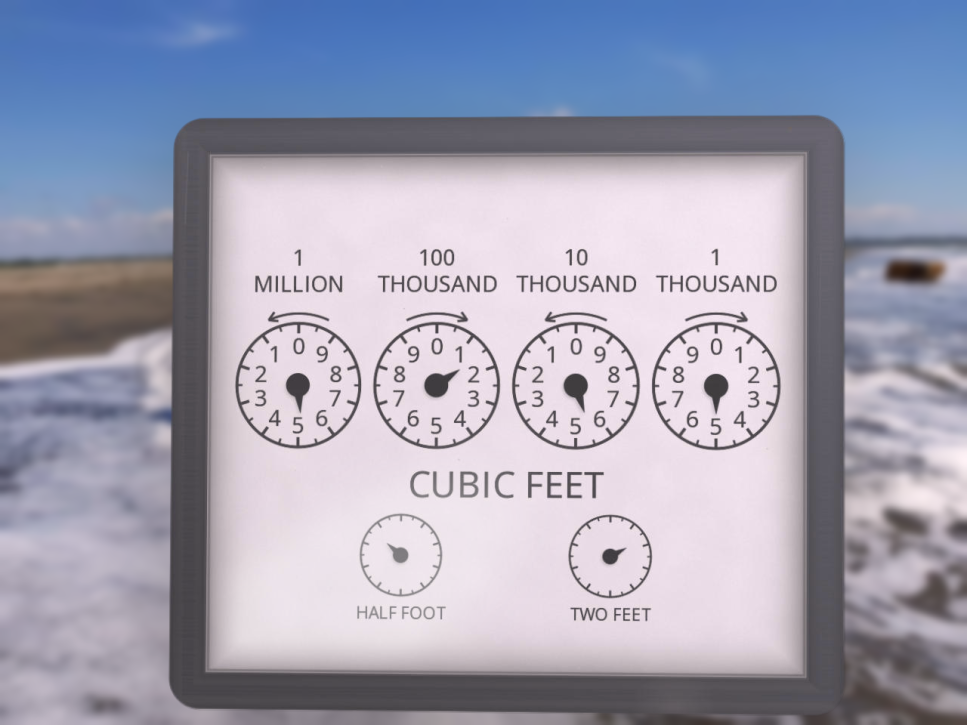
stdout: value=515500 unit=ft³
